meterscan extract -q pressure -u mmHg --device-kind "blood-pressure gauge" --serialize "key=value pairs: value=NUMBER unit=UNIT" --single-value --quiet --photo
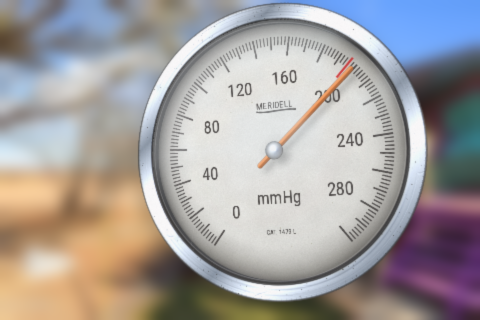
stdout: value=200 unit=mmHg
